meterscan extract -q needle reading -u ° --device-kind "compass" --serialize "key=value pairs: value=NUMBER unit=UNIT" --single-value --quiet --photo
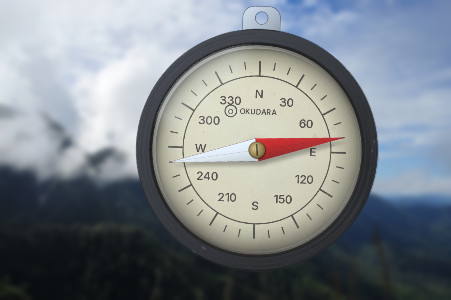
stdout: value=80 unit=°
